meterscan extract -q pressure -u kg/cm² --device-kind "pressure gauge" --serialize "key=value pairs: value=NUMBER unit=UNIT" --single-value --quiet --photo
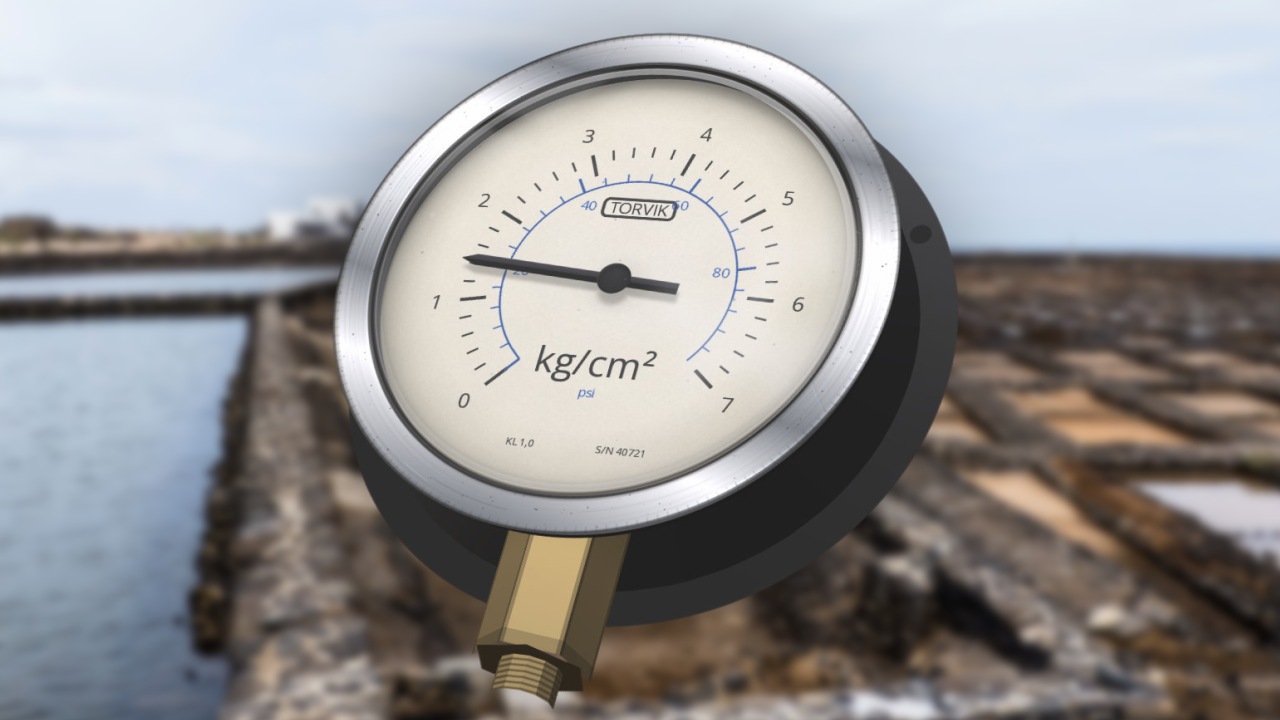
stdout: value=1.4 unit=kg/cm²
